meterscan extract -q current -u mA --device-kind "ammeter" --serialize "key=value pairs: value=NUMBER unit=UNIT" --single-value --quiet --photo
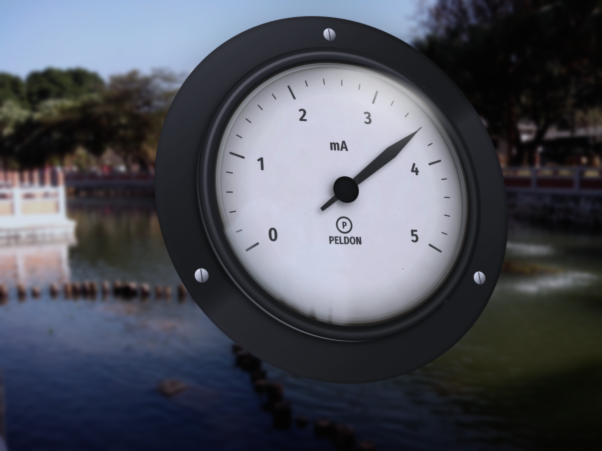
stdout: value=3.6 unit=mA
